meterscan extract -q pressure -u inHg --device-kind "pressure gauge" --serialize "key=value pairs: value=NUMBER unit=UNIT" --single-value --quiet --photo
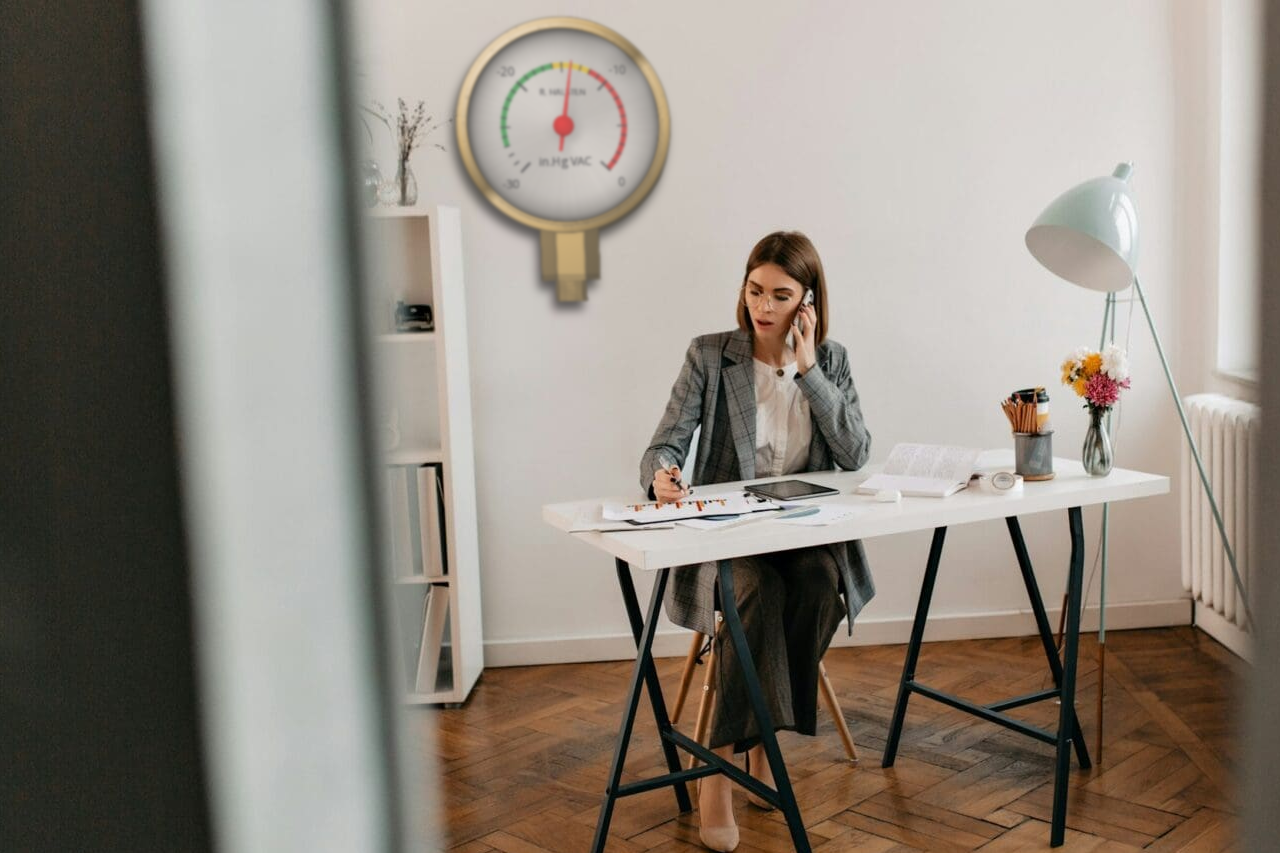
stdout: value=-14 unit=inHg
